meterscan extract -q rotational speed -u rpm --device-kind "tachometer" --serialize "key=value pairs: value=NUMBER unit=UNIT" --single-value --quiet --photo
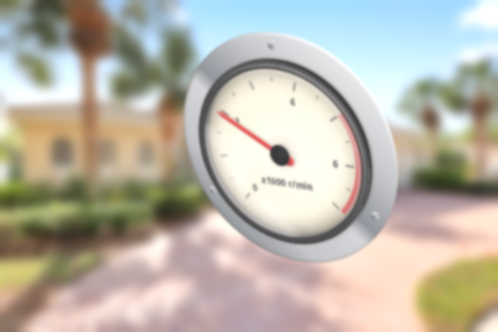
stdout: value=2000 unit=rpm
